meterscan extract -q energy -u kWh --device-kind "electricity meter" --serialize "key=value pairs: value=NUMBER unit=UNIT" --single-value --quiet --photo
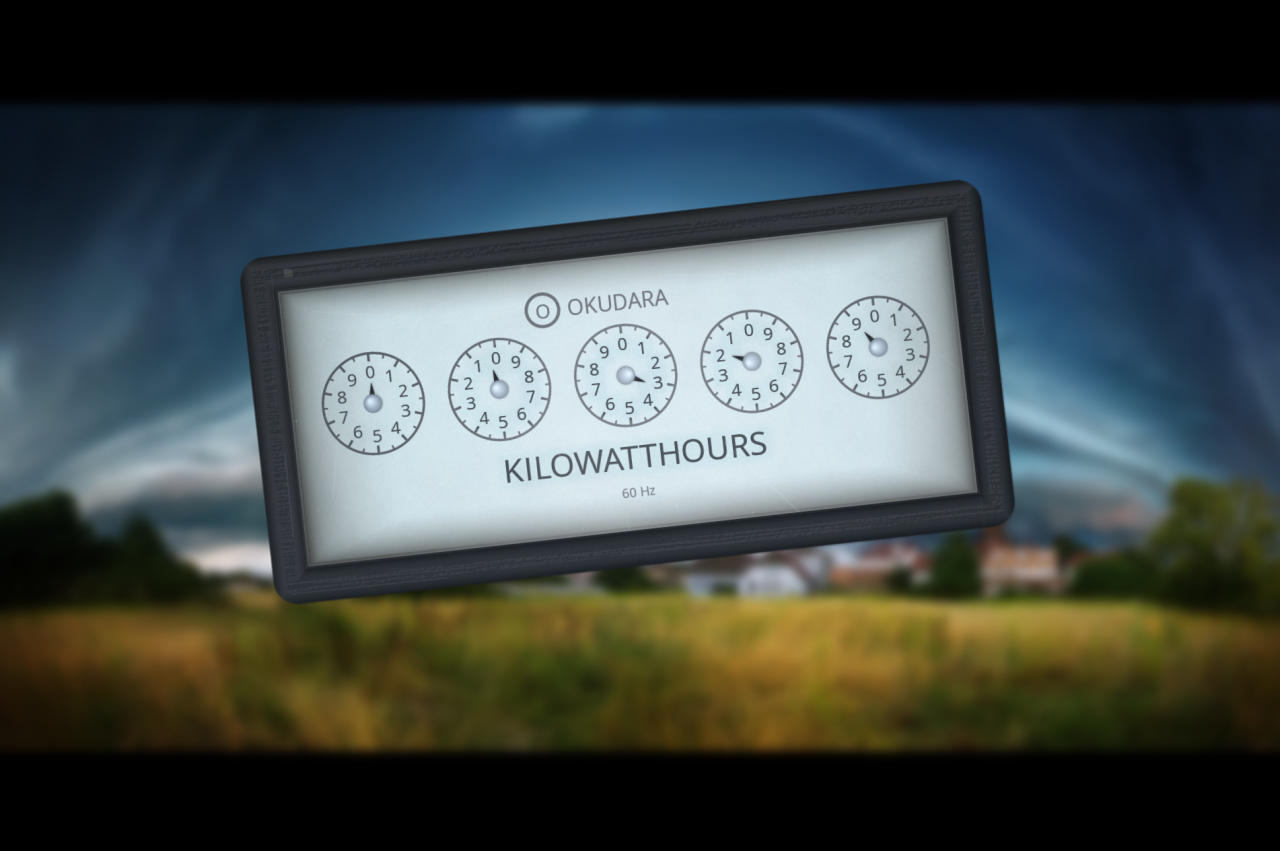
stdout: value=319 unit=kWh
